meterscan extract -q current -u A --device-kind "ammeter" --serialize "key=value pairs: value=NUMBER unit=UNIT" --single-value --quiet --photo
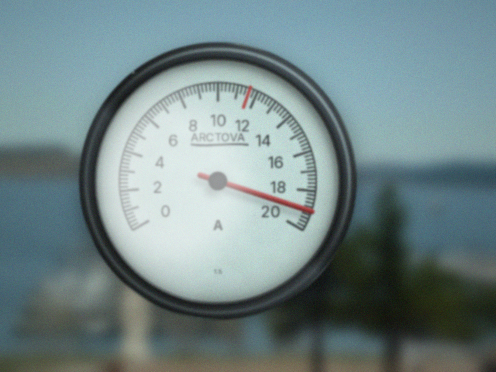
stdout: value=19 unit=A
